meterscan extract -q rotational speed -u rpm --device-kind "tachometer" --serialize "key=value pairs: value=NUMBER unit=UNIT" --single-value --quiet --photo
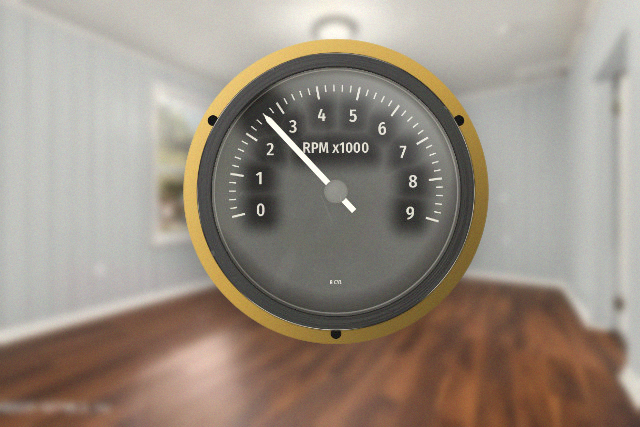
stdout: value=2600 unit=rpm
